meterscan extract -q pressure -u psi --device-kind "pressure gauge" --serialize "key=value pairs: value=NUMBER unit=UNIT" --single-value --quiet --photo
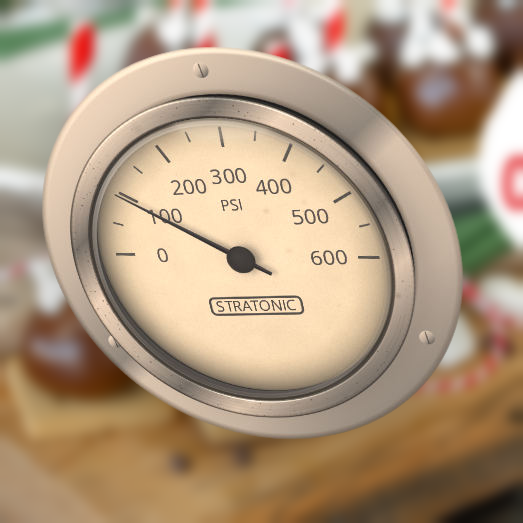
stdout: value=100 unit=psi
